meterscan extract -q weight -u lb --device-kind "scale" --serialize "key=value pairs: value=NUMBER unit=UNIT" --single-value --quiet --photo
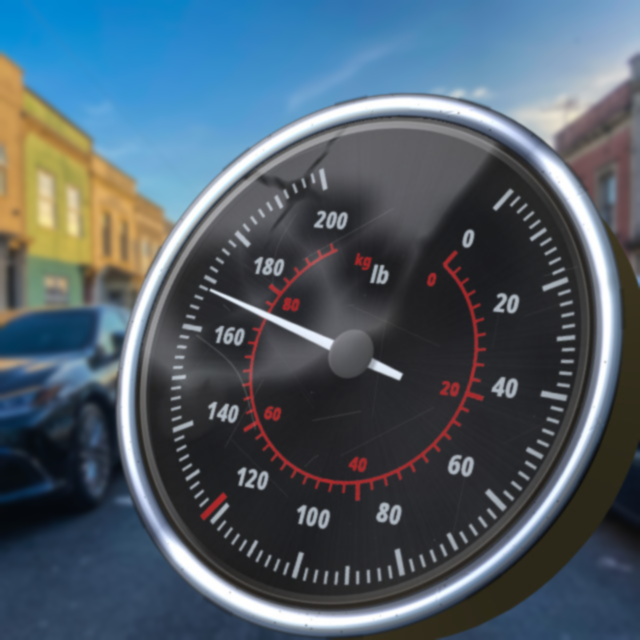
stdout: value=168 unit=lb
